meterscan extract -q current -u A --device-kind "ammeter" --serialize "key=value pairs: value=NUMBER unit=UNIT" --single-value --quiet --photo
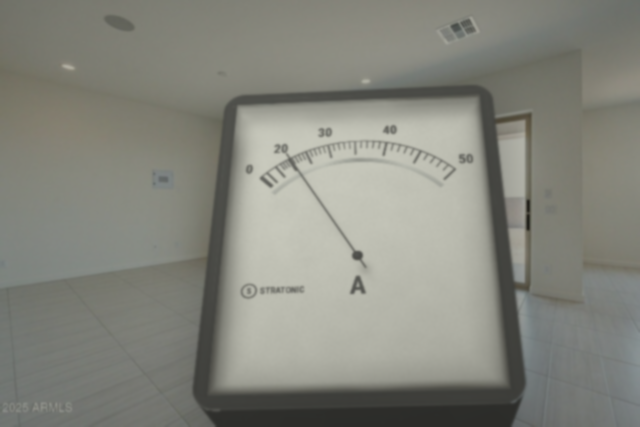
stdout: value=20 unit=A
